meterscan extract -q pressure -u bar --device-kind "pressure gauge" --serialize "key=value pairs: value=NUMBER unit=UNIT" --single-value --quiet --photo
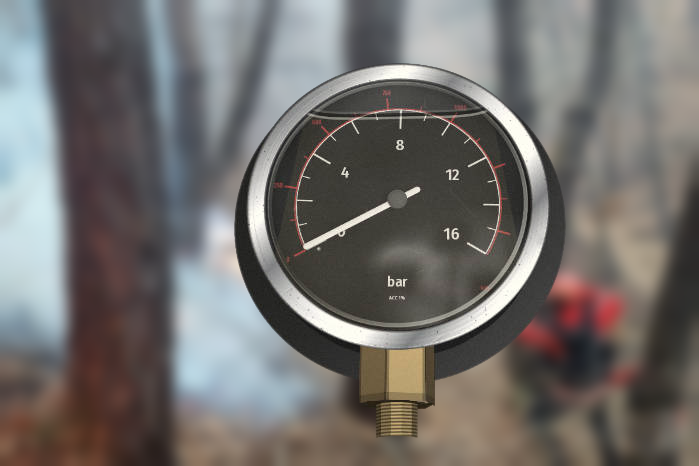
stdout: value=0 unit=bar
